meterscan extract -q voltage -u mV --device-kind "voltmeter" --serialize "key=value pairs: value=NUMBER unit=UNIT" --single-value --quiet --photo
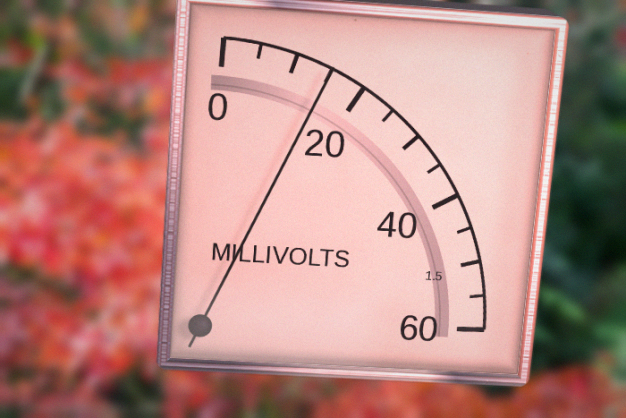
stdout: value=15 unit=mV
